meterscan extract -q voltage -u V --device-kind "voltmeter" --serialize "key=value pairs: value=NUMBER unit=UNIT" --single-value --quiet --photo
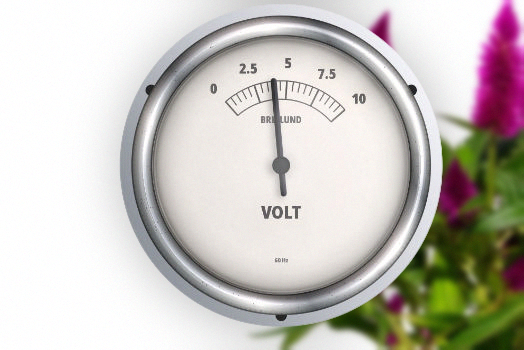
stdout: value=4 unit=V
